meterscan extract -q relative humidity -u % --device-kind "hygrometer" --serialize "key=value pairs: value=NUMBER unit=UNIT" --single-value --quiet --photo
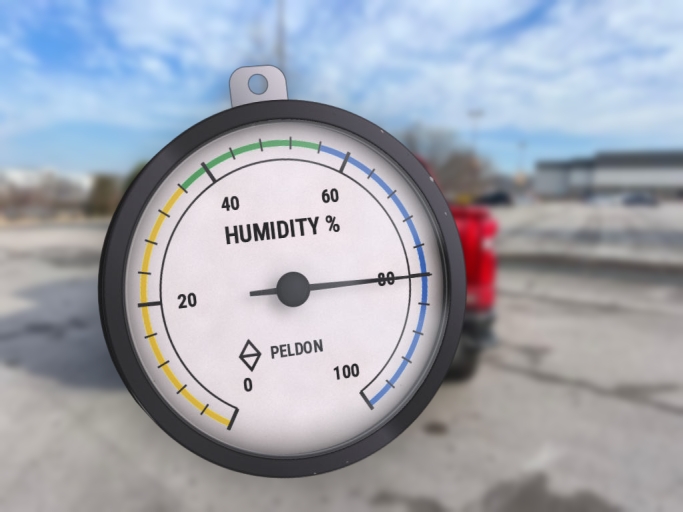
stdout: value=80 unit=%
